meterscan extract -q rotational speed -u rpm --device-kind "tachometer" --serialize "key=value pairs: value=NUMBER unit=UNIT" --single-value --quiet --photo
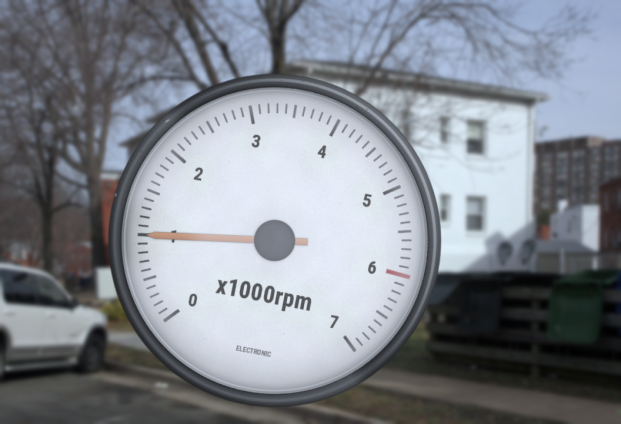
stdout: value=1000 unit=rpm
